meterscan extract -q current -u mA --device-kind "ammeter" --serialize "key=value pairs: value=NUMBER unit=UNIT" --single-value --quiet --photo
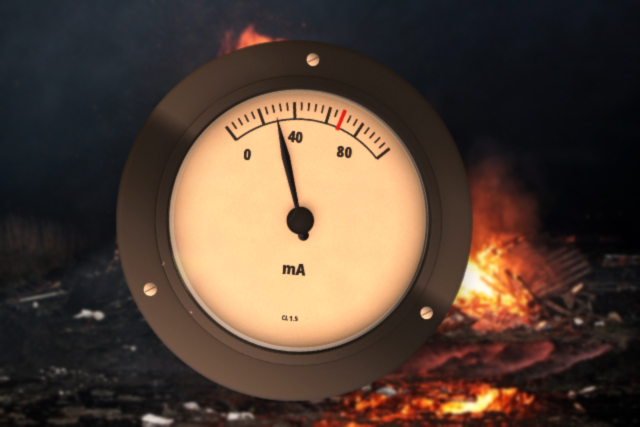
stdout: value=28 unit=mA
